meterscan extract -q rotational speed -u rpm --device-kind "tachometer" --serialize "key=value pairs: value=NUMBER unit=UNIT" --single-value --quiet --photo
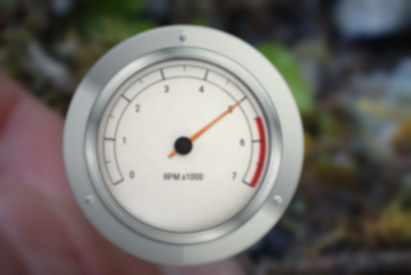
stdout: value=5000 unit=rpm
